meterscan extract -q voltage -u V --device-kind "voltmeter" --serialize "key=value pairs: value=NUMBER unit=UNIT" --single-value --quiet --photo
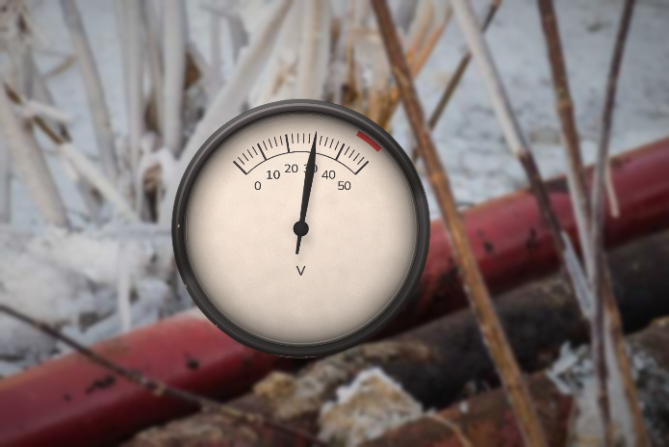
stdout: value=30 unit=V
